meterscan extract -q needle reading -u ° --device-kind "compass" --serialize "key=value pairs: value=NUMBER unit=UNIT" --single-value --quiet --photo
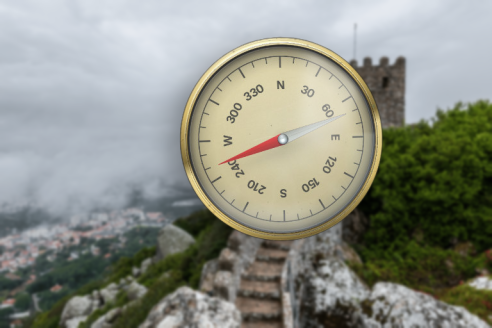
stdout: value=250 unit=°
